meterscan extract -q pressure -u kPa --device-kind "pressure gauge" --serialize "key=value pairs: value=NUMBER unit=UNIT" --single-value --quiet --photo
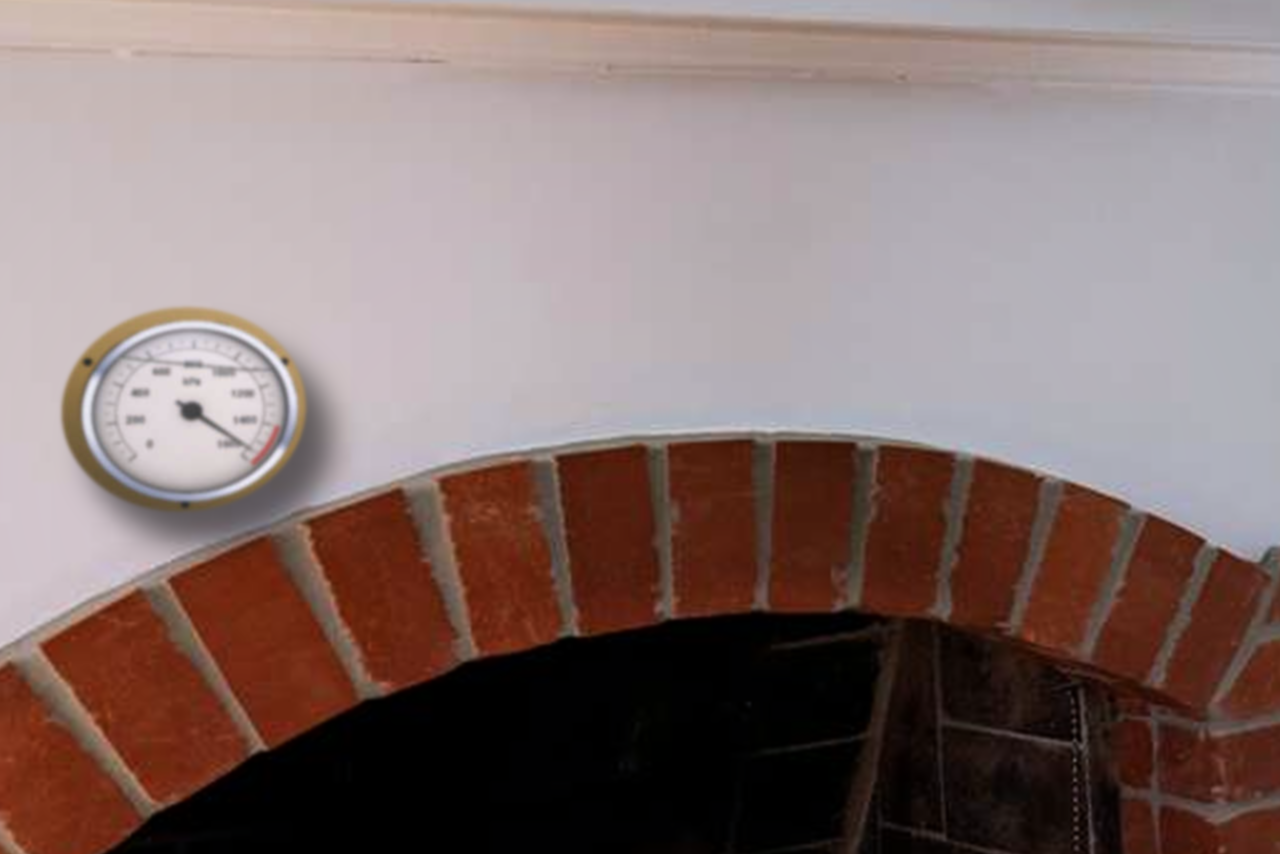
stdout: value=1550 unit=kPa
